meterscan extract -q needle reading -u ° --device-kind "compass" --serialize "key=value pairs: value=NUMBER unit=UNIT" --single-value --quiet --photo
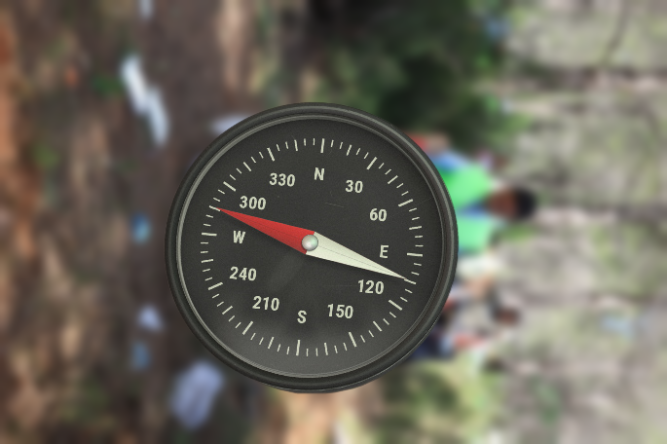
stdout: value=285 unit=°
